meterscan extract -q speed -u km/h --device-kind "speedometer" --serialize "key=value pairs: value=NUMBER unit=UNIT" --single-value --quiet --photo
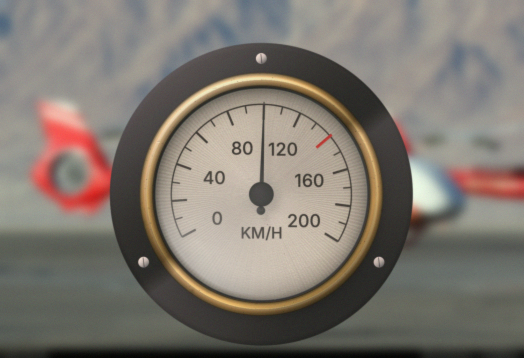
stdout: value=100 unit=km/h
